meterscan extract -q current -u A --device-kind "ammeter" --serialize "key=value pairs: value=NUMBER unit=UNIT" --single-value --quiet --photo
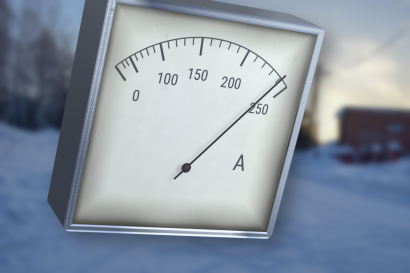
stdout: value=240 unit=A
